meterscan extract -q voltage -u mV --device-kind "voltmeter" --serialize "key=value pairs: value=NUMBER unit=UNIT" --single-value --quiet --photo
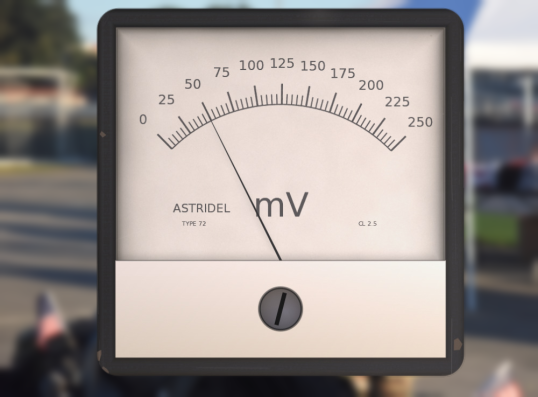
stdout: value=50 unit=mV
